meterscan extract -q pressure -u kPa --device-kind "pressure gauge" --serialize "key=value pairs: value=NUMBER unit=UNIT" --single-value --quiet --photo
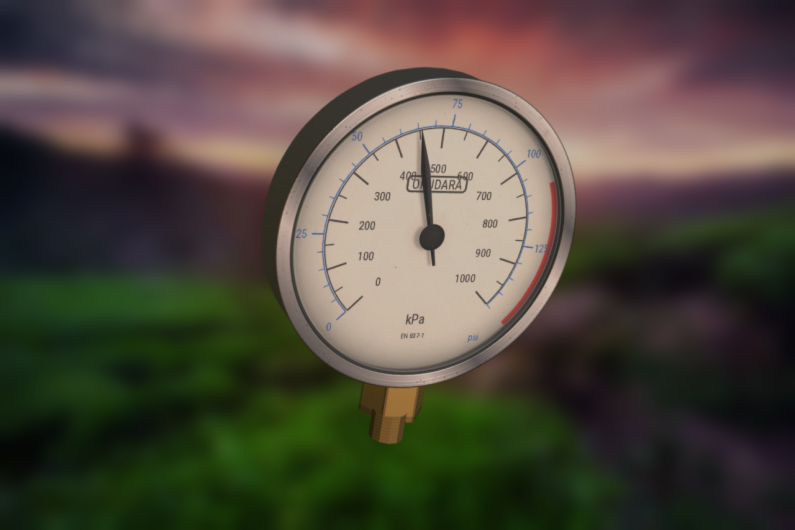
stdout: value=450 unit=kPa
